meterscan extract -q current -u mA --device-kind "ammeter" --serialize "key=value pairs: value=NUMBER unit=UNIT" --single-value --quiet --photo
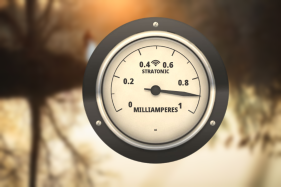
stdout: value=0.9 unit=mA
